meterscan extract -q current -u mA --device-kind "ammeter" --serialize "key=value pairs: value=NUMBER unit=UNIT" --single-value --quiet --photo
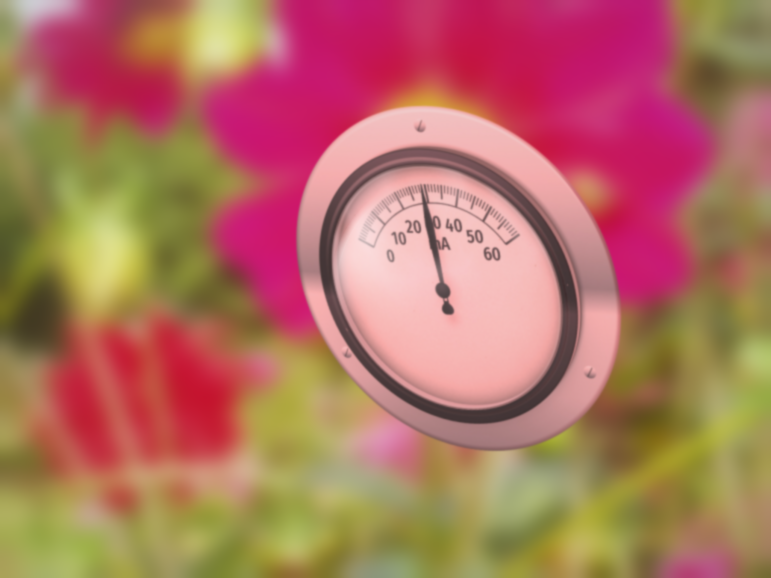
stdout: value=30 unit=mA
